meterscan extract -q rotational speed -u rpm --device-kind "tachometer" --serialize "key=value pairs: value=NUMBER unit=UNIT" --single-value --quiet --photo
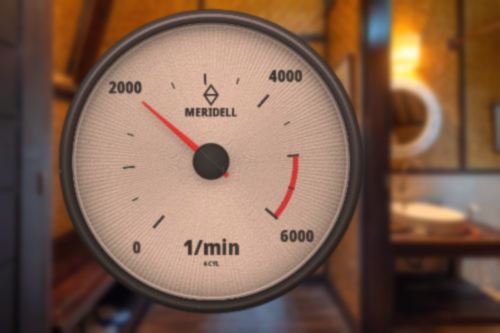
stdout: value=2000 unit=rpm
